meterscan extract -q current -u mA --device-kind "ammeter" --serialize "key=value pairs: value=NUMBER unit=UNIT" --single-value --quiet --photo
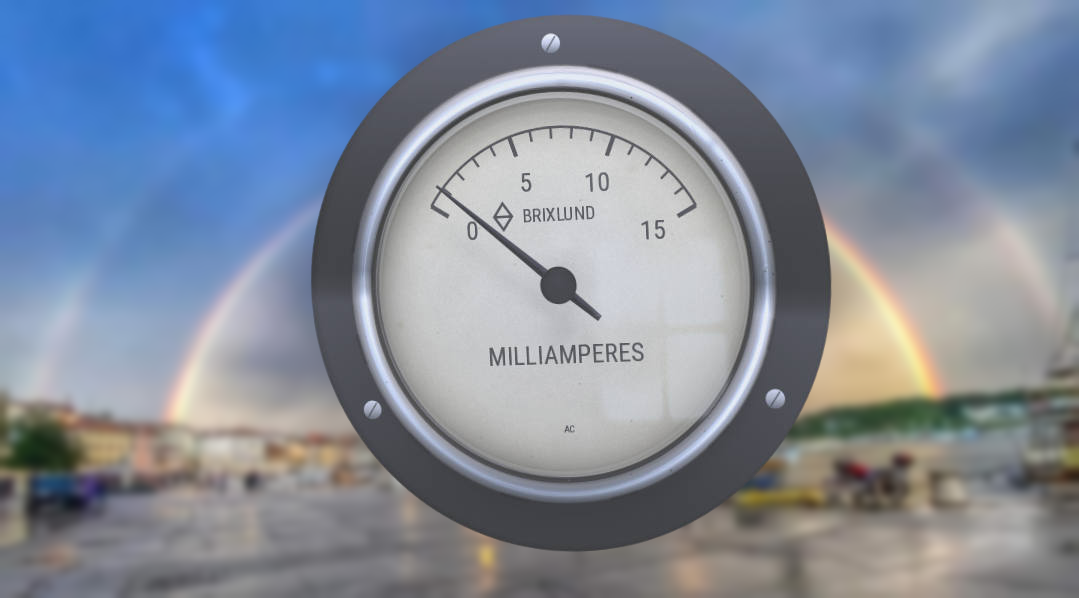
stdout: value=1 unit=mA
